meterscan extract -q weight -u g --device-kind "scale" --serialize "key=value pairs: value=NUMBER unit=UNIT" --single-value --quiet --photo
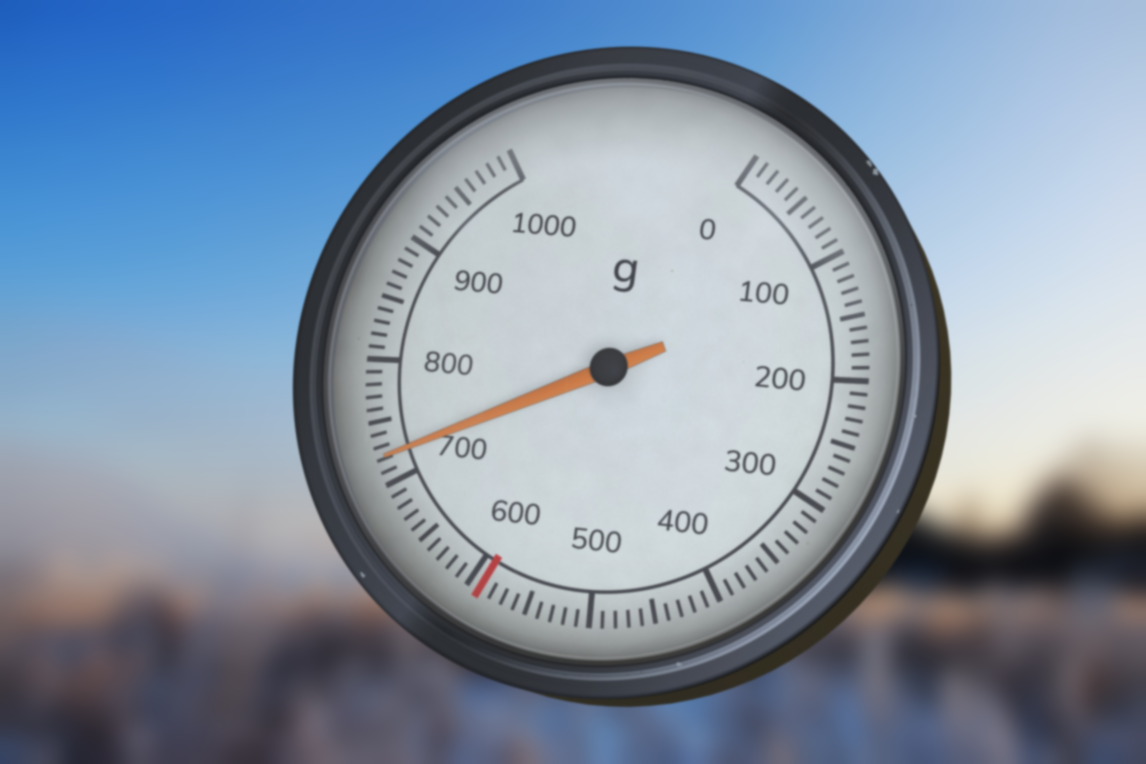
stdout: value=720 unit=g
